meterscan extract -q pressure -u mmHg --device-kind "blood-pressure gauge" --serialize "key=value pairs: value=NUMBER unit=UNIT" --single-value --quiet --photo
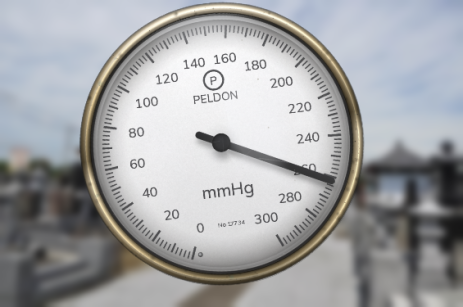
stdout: value=262 unit=mmHg
